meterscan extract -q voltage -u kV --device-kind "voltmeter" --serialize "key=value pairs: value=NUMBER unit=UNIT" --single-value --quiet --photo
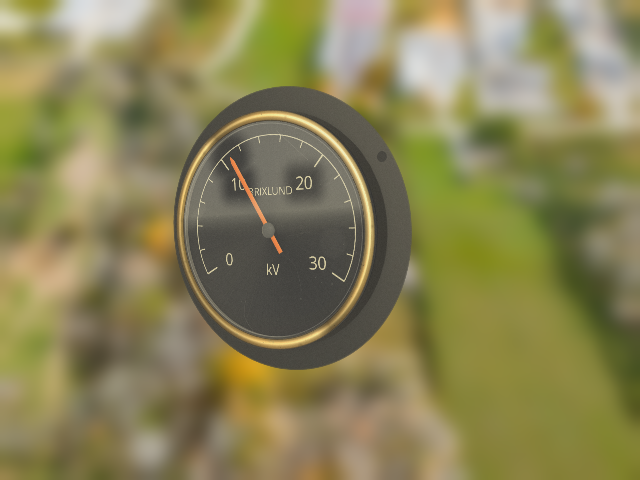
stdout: value=11 unit=kV
